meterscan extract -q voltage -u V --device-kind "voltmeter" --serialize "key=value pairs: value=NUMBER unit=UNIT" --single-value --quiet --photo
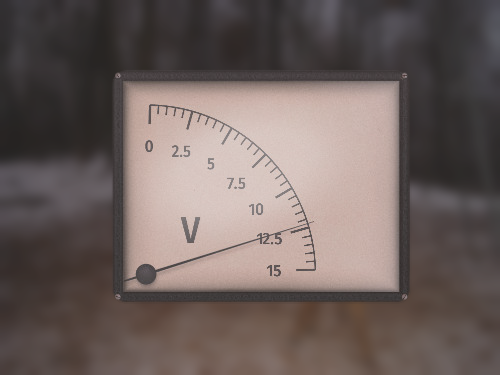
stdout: value=12.25 unit=V
